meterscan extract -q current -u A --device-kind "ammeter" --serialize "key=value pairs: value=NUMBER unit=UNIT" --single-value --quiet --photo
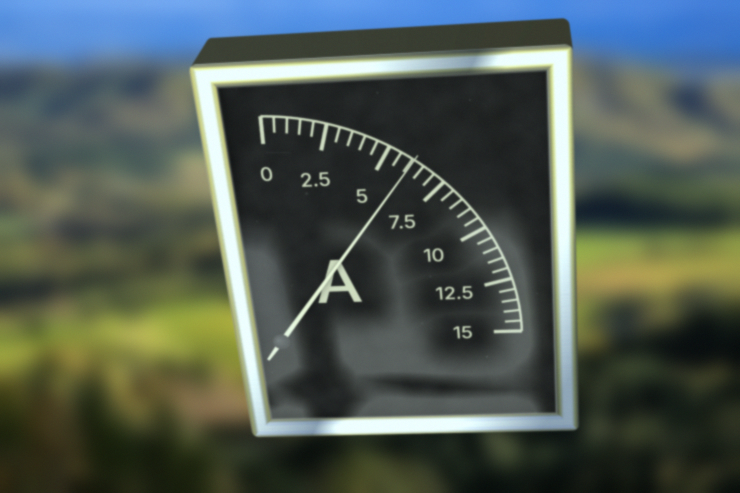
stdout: value=6 unit=A
